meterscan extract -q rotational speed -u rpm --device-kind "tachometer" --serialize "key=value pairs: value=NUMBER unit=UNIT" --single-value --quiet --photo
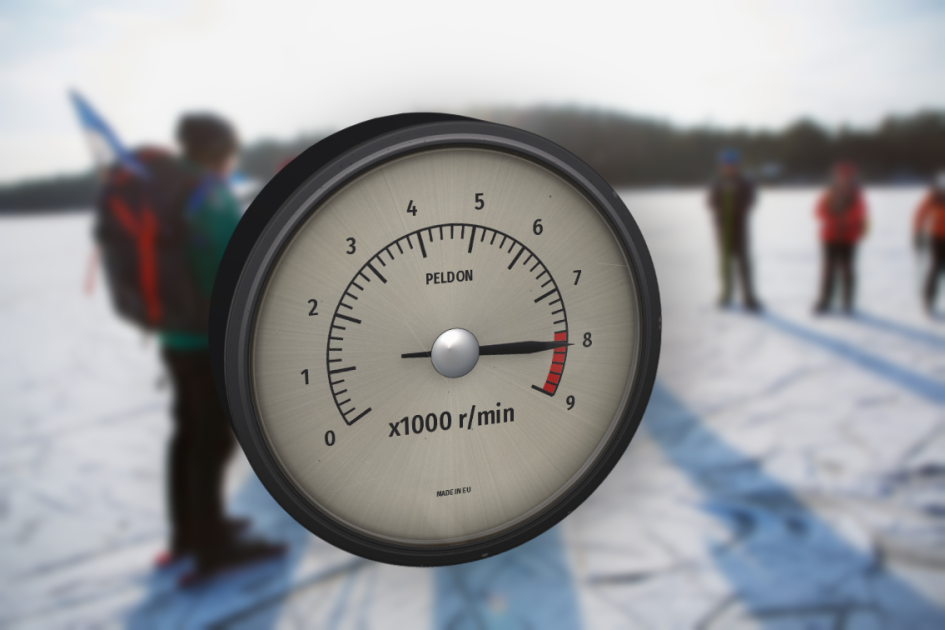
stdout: value=8000 unit=rpm
